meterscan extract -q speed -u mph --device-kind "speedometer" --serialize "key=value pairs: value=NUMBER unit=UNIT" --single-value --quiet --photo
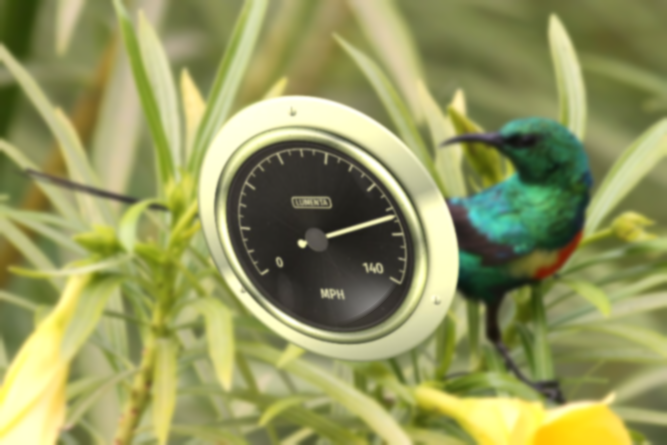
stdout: value=112.5 unit=mph
